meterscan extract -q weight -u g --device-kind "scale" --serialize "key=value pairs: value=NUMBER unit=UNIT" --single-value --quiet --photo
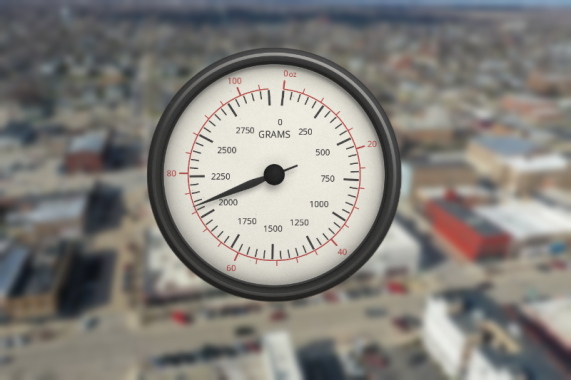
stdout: value=2075 unit=g
